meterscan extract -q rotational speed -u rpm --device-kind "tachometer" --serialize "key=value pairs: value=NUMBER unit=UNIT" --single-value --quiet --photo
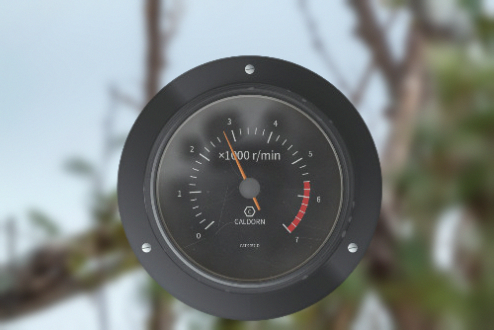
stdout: value=2800 unit=rpm
